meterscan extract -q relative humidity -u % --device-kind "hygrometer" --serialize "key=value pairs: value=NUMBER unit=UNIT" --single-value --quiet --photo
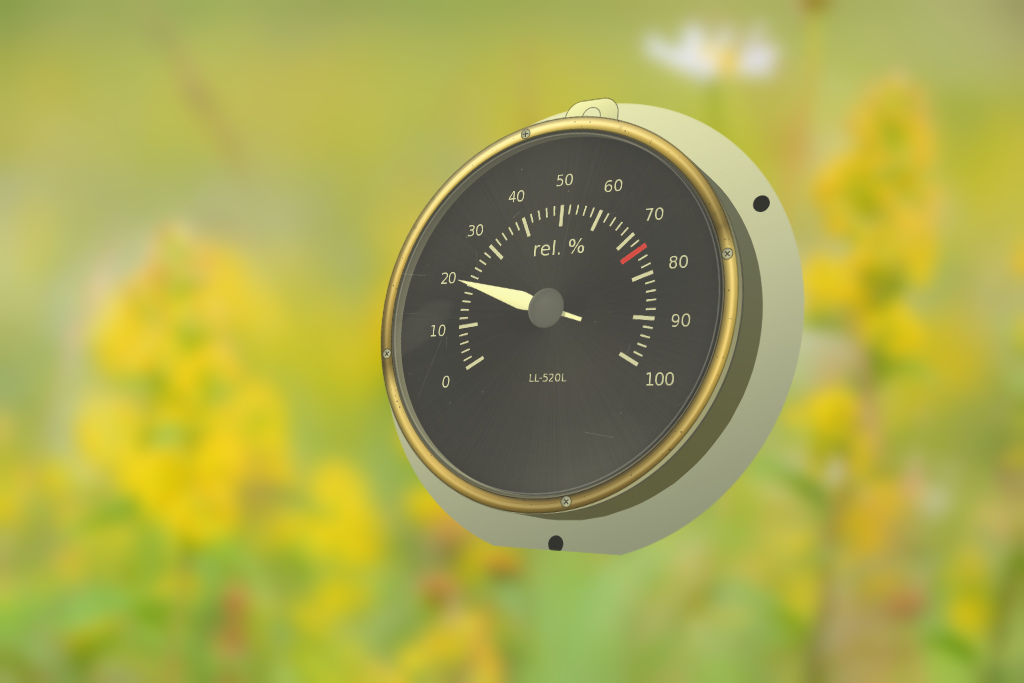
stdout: value=20 unit=%
